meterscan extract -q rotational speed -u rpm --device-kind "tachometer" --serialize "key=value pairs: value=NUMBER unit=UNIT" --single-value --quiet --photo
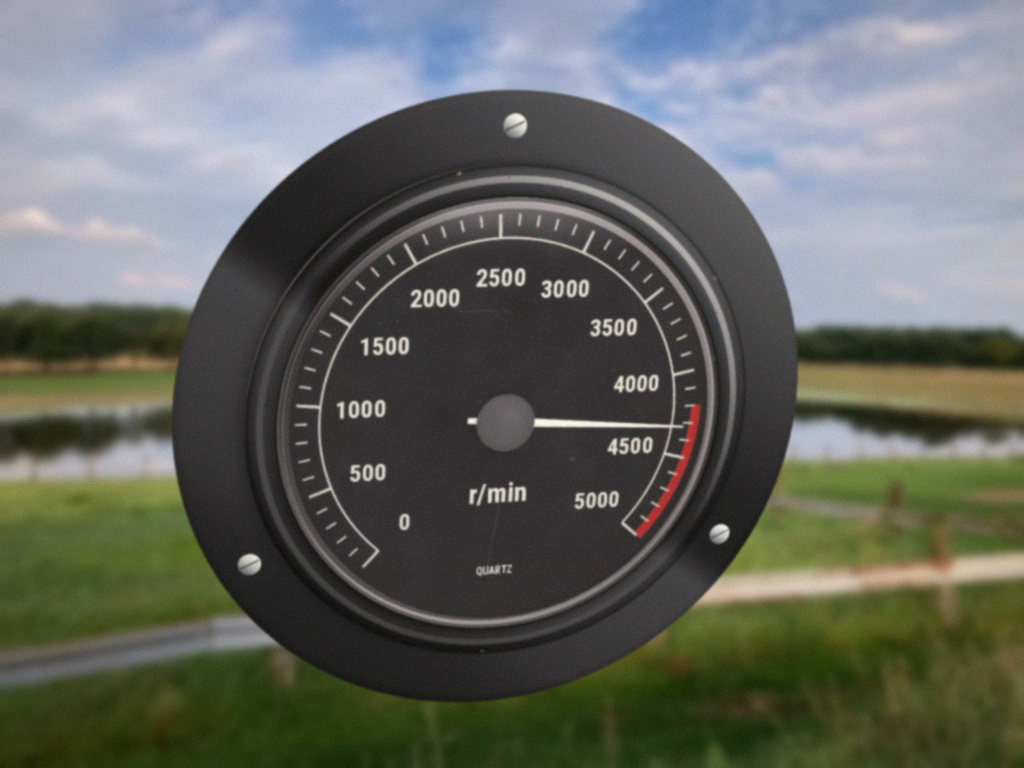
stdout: value=4300 unit=rpm
